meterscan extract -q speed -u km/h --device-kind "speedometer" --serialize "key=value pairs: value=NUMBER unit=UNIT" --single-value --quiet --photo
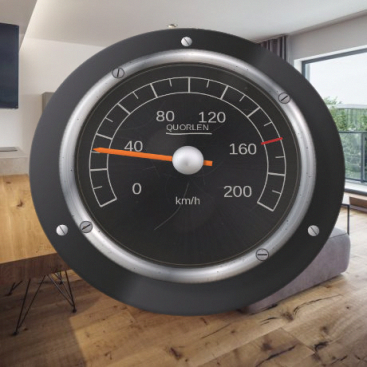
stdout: value=30 unit=km/h
